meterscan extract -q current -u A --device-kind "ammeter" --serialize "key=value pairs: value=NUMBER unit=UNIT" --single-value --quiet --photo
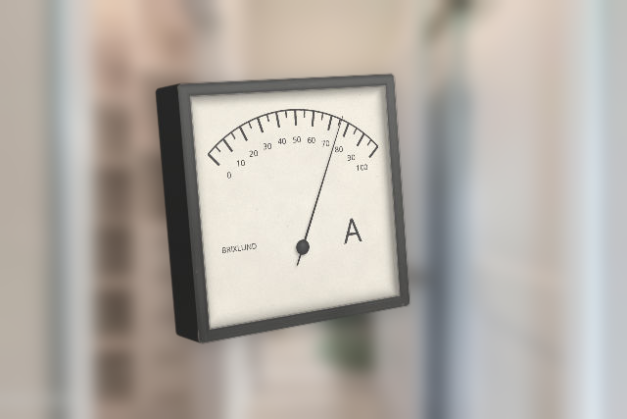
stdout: value=75 unit=A
